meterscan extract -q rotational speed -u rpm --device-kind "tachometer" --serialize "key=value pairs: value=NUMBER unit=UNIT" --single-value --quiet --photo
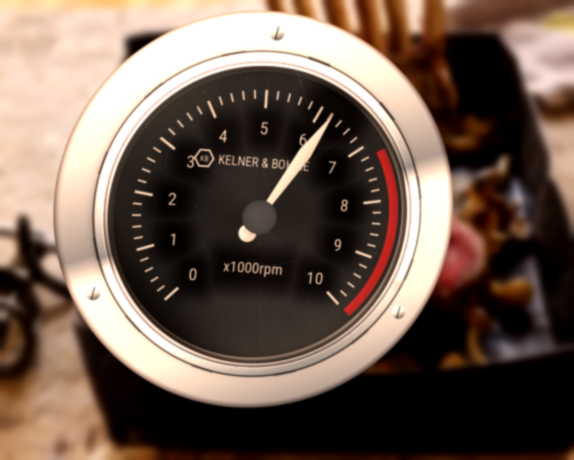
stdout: value=6200 unit=rpm
